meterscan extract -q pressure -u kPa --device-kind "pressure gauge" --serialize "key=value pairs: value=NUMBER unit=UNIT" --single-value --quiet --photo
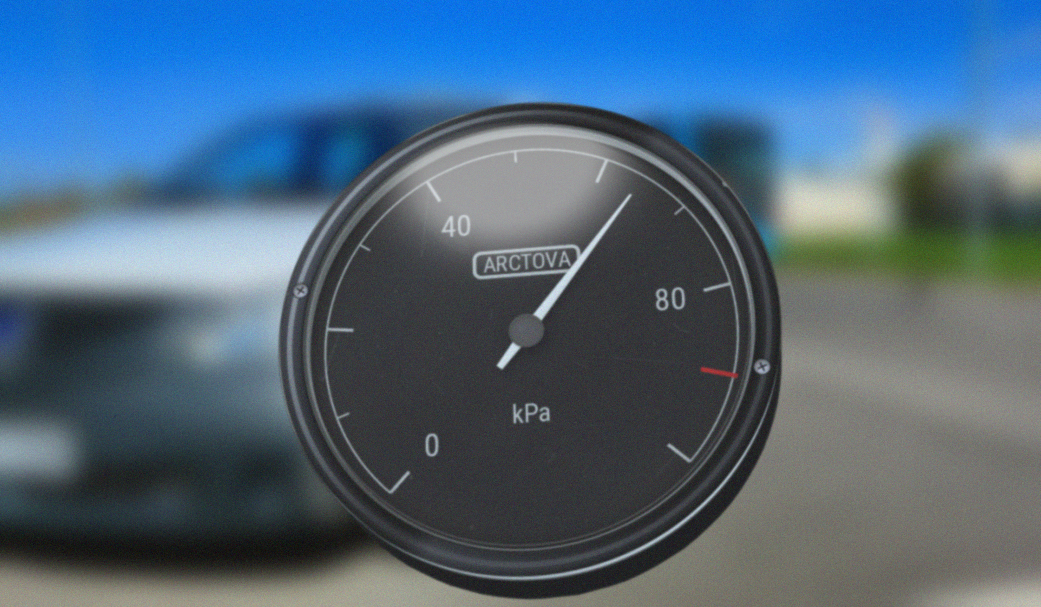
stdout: value=65 unit=kPa
